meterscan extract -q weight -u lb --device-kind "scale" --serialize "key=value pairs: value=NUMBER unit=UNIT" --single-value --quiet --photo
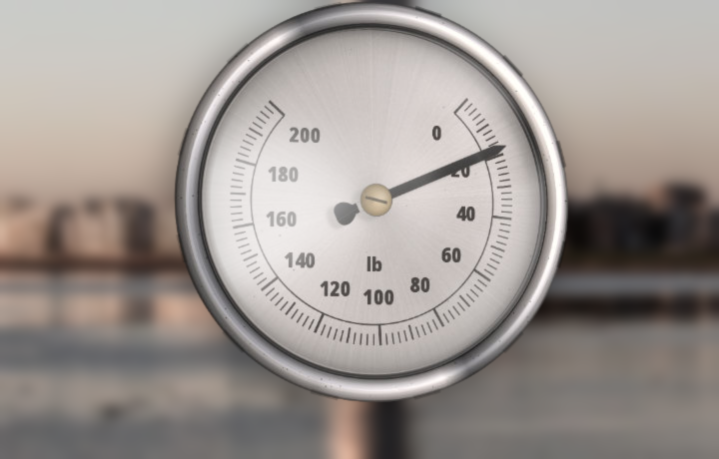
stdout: value=18 unit=lb
